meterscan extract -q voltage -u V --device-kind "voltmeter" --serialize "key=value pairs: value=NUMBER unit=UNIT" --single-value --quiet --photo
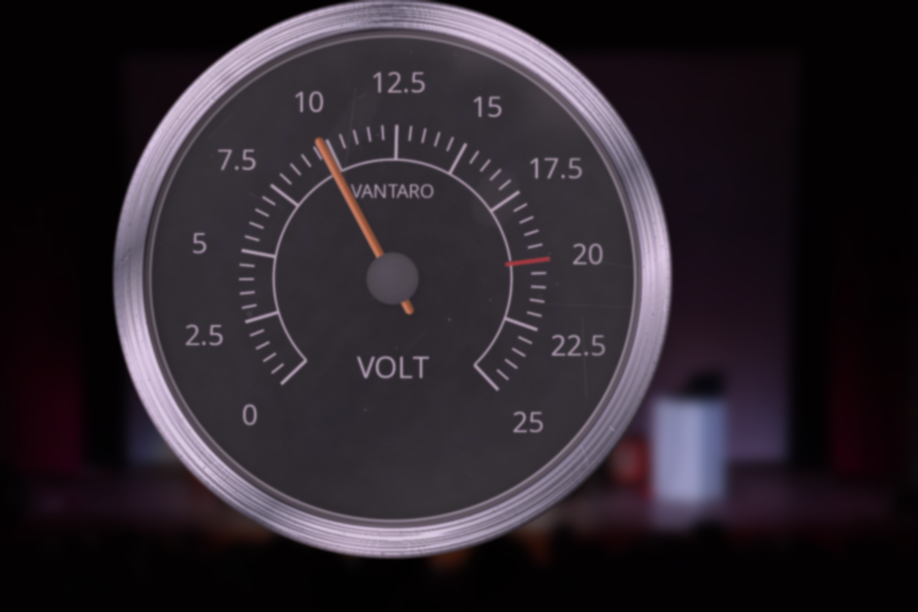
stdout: value=9.75 unit=V
